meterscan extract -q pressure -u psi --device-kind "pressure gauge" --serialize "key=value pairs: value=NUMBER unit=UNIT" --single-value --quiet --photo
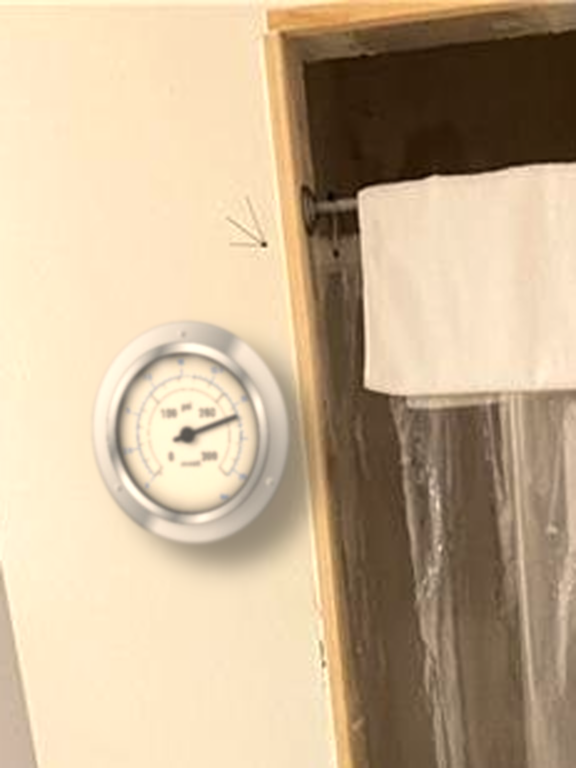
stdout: value=230 unit=psi
